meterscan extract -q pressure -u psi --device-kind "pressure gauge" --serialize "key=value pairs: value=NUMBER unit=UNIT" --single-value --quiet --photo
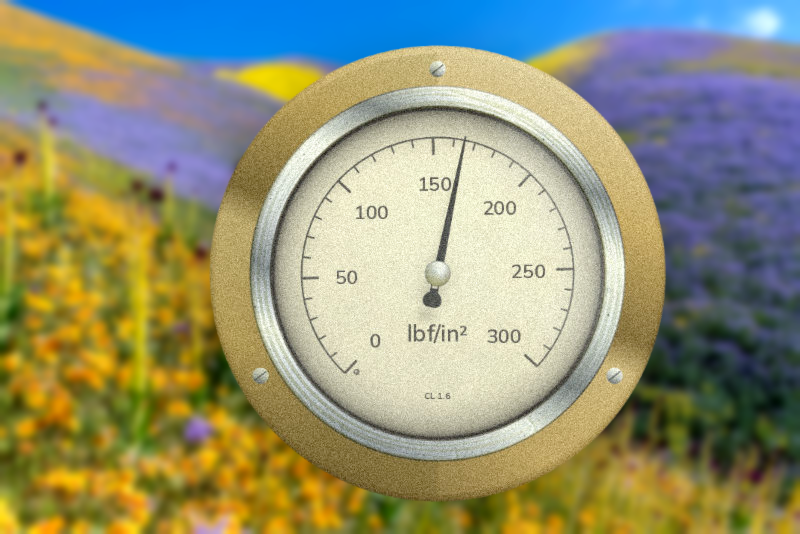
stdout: value=165 unit=psi
